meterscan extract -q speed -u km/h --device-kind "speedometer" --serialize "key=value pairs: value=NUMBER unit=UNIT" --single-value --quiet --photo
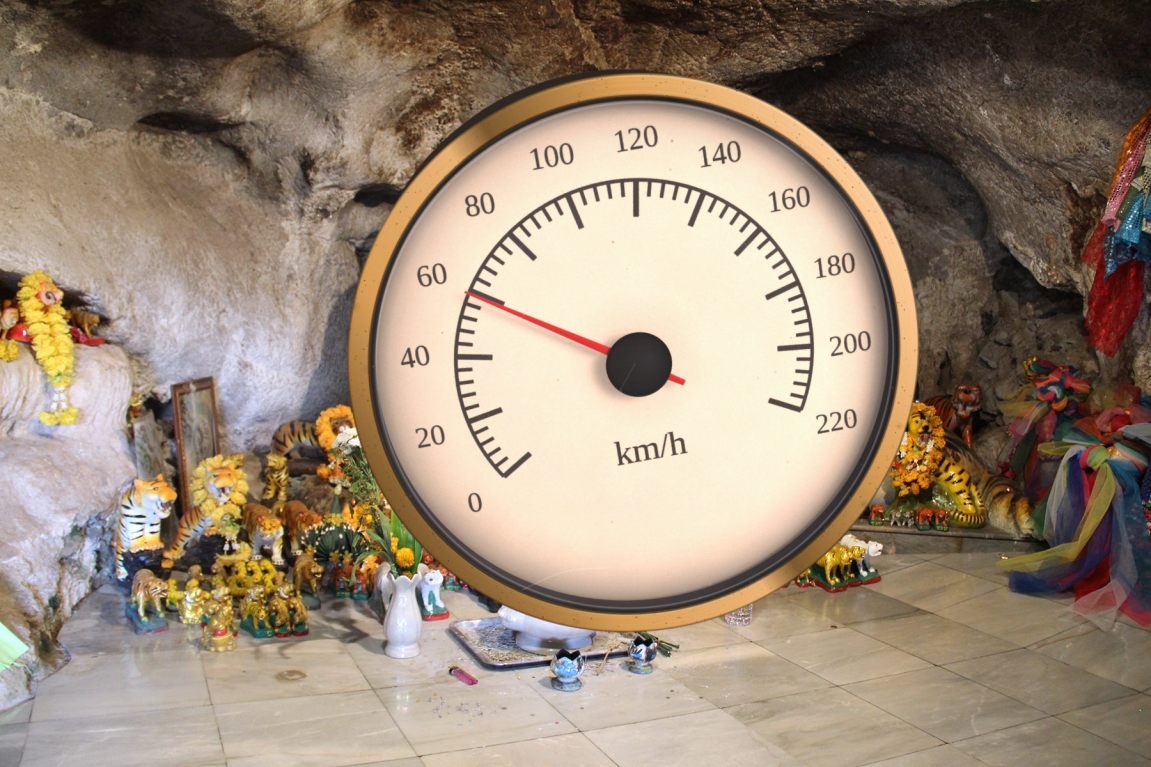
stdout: value=60 unit=km/h
